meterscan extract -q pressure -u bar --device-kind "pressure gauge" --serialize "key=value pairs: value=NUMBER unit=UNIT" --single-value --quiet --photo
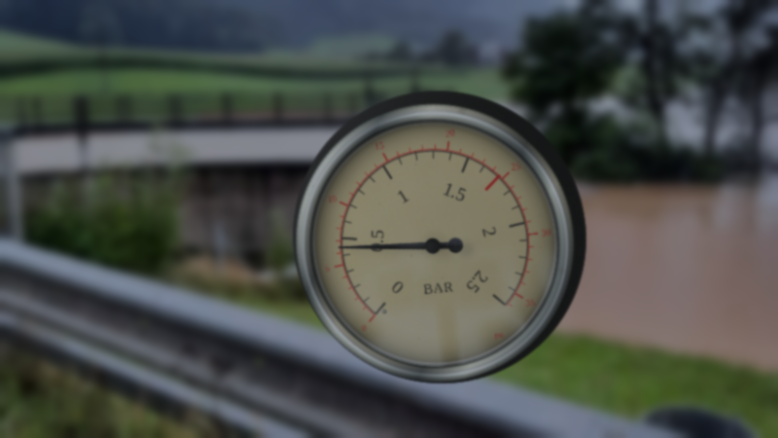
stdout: value=0.45 unit=bar
